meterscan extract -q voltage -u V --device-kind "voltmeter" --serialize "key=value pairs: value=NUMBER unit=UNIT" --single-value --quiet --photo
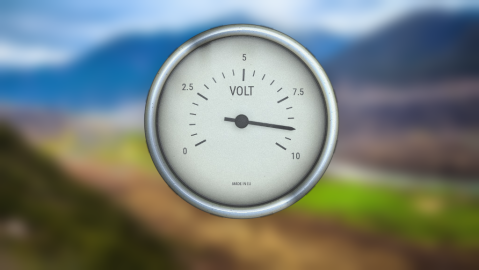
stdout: value=9 unit=V
